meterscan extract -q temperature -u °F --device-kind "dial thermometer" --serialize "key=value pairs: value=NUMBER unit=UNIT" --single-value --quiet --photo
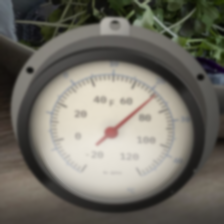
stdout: value=70 unit=°F
